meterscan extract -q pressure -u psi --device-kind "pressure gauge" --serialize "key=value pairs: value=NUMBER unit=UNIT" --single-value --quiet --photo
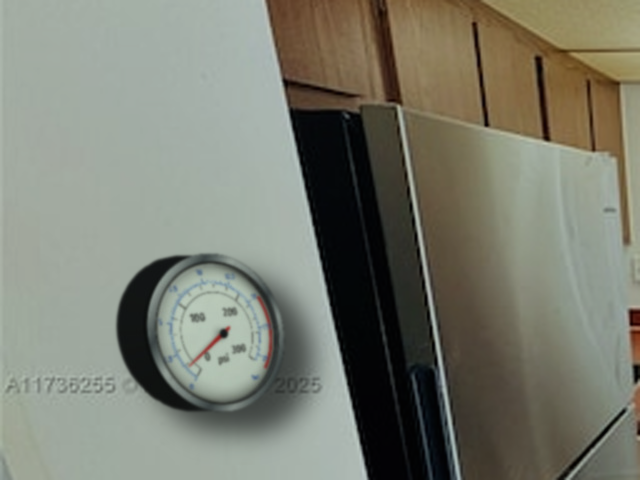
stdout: value=20 unit=psi
